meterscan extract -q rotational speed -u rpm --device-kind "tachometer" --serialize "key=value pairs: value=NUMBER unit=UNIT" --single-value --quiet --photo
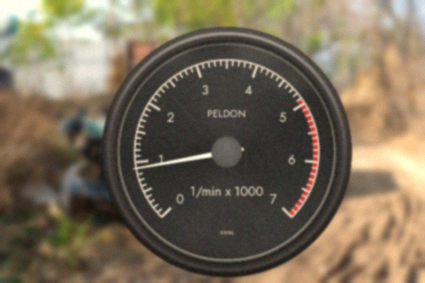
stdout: value=900 unit=rpm
